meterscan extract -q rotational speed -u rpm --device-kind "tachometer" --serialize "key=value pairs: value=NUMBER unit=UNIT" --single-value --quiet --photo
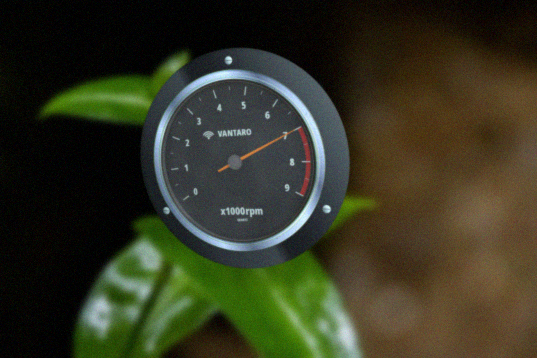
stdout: value=7000 unit=rpm
